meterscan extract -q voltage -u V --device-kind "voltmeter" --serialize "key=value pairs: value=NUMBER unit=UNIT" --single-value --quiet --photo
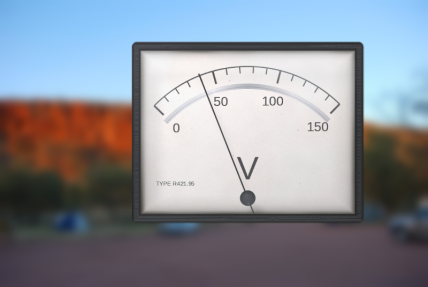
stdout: value=40 unit=V
